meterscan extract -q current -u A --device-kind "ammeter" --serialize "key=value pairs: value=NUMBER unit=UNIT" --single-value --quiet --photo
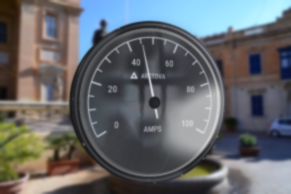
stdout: value=45 unit=A
